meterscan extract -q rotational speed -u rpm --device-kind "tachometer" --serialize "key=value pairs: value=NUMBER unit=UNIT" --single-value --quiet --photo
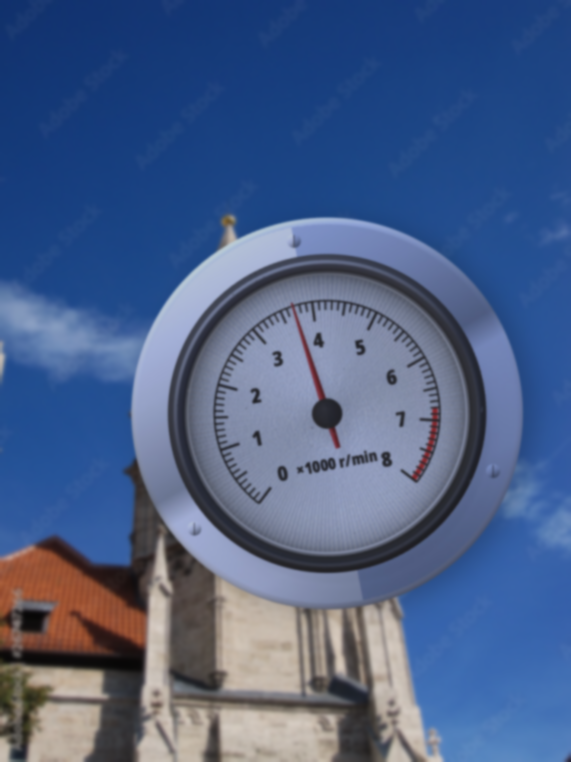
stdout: value=3700 unit=rpm
